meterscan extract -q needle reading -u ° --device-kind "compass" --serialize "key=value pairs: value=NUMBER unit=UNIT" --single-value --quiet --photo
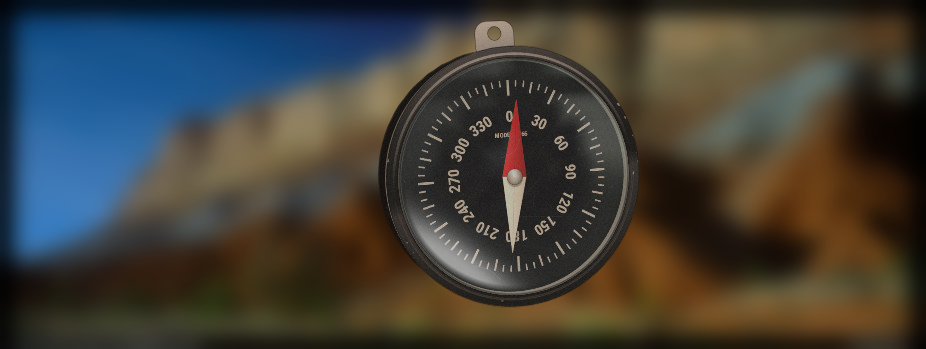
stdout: value=5 unit=°
